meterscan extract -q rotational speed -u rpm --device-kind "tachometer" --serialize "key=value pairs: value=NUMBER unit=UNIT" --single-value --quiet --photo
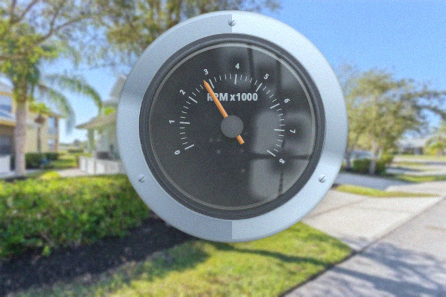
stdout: value=2800 unit=rpm
